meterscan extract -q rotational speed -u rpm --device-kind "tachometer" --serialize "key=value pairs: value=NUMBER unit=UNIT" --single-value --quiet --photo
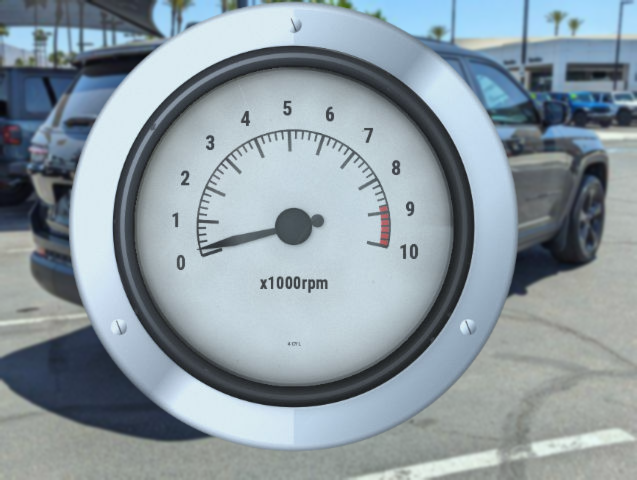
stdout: value=200 unit=rpm
